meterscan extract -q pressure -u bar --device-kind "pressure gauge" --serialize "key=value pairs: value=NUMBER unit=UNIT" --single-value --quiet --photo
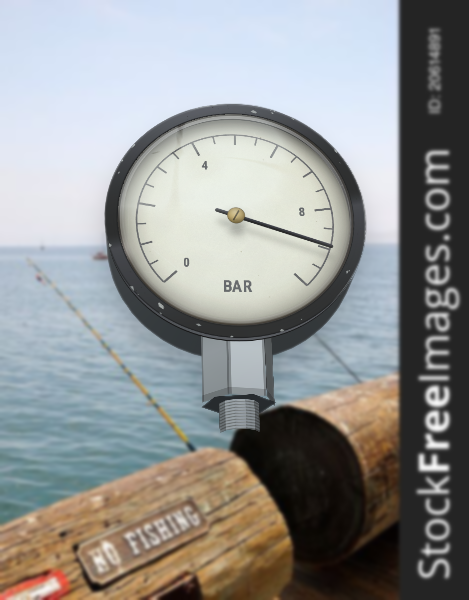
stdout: value=9 unit=bar
